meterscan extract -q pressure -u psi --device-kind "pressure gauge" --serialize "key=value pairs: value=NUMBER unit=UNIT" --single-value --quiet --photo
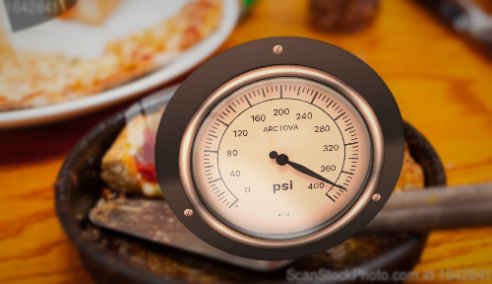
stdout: value=380 unit=psi
